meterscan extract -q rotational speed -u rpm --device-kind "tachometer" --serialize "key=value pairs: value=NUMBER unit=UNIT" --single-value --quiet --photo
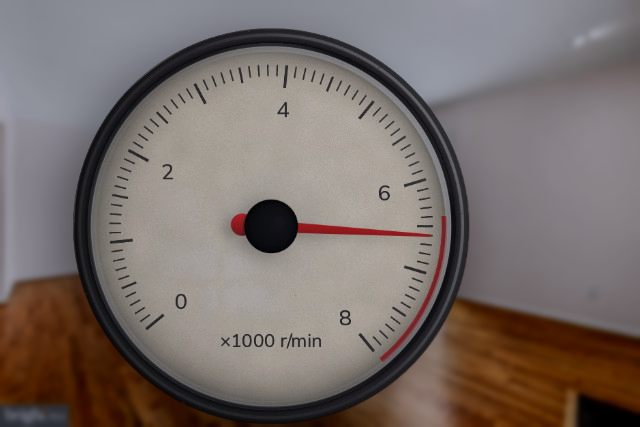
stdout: value=6600 unit=rpm
